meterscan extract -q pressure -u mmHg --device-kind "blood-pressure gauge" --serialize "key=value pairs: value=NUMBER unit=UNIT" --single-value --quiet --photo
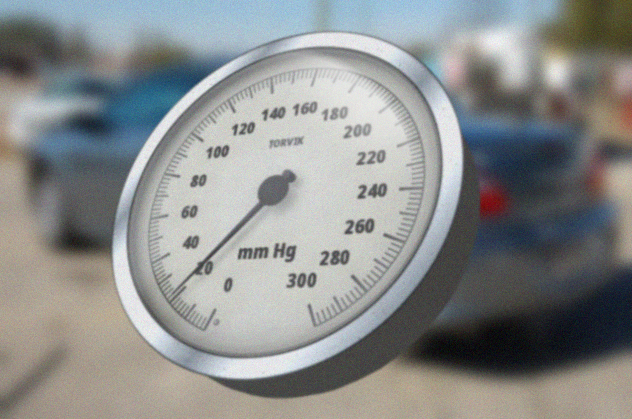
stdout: value=20 unit=mmHg
